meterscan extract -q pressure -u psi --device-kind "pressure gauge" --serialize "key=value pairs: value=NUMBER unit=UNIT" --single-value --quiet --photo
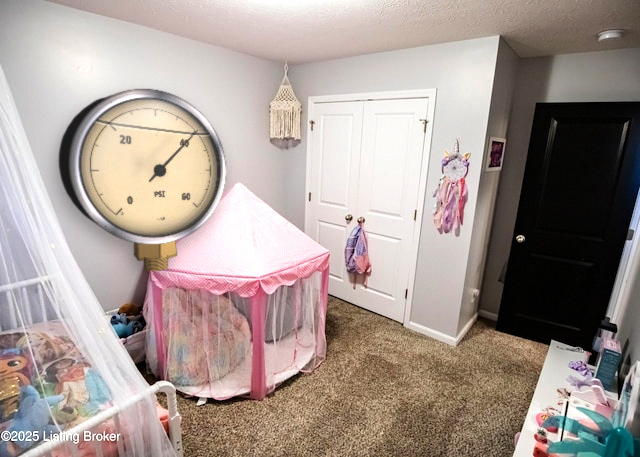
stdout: value=40 unit=psi
